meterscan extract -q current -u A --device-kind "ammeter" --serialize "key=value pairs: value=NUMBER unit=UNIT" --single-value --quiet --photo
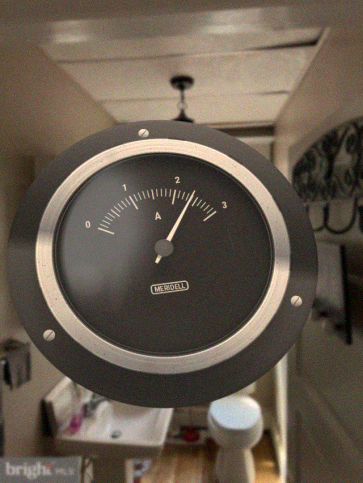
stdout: value=2.4 unit=A
